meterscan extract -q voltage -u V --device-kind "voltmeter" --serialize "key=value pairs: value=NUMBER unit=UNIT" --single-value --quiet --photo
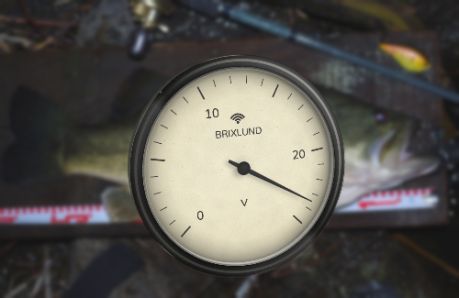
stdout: value=23.5 unit=V
